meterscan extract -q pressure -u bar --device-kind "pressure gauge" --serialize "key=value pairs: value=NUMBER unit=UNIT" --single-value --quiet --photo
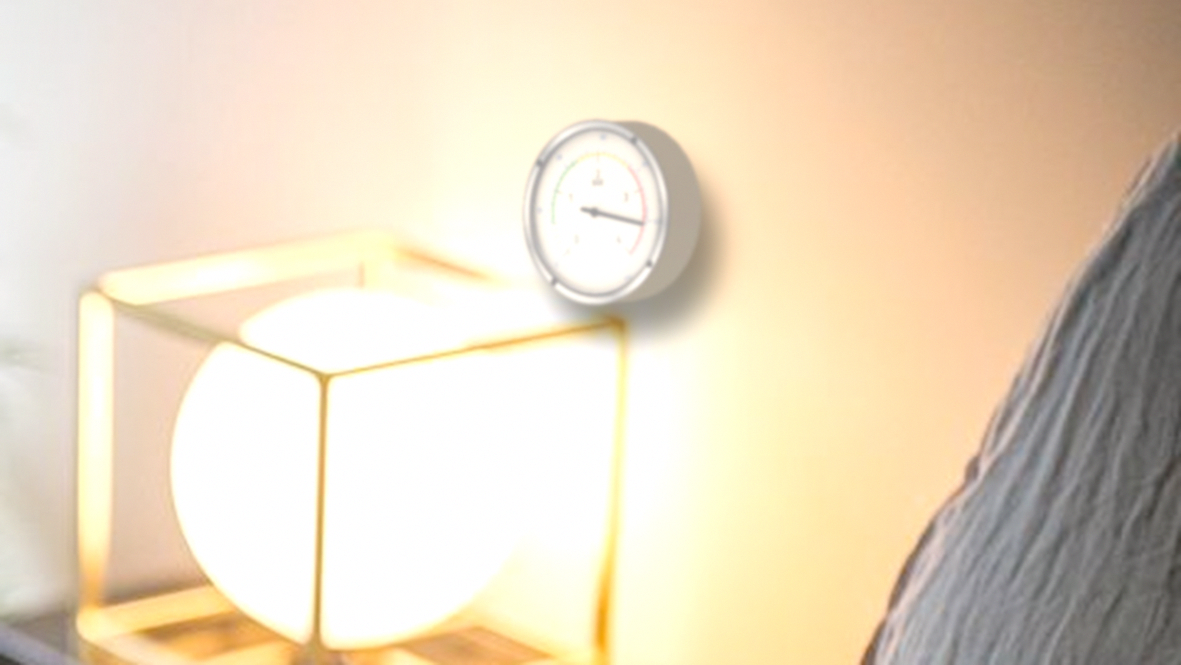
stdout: value=3.5 unit=bar
